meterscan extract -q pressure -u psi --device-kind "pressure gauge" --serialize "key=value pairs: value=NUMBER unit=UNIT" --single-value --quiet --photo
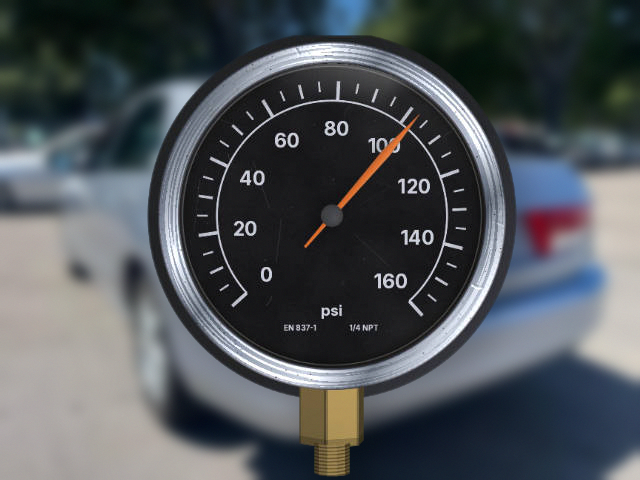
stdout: value=102.5 unit=psi
